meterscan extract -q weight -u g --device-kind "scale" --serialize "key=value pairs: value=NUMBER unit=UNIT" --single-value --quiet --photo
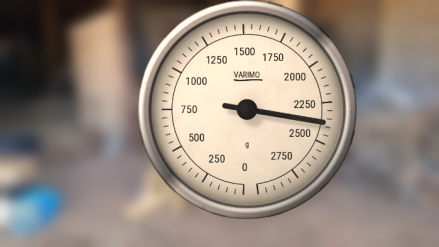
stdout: value=2375 unit=g
